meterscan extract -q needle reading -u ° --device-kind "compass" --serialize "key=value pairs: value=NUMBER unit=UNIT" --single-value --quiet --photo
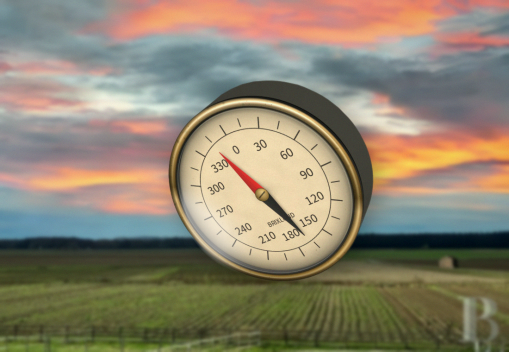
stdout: value=345 unit=°
